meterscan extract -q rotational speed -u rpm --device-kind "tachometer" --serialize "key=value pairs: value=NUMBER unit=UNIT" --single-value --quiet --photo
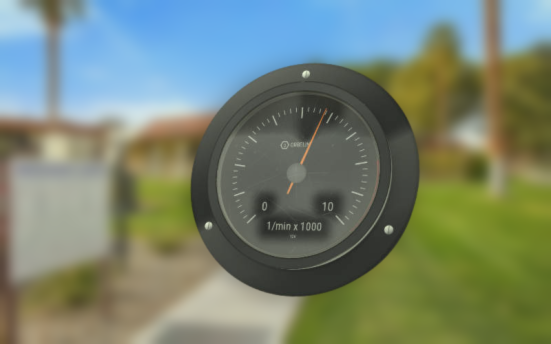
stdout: value=5800 unit=rpm
